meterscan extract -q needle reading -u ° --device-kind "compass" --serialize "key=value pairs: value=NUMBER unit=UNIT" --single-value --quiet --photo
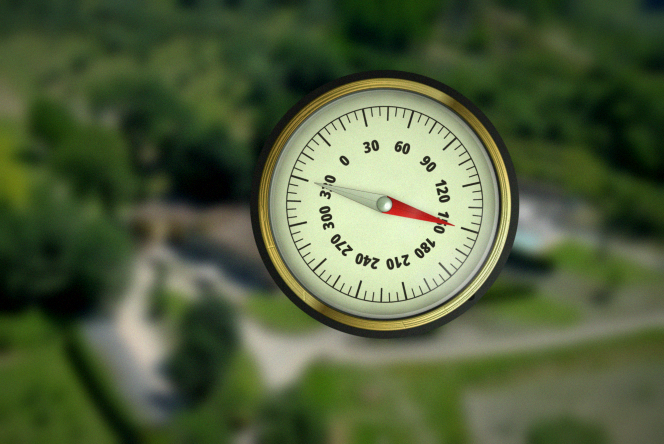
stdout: value=150 unit=°
